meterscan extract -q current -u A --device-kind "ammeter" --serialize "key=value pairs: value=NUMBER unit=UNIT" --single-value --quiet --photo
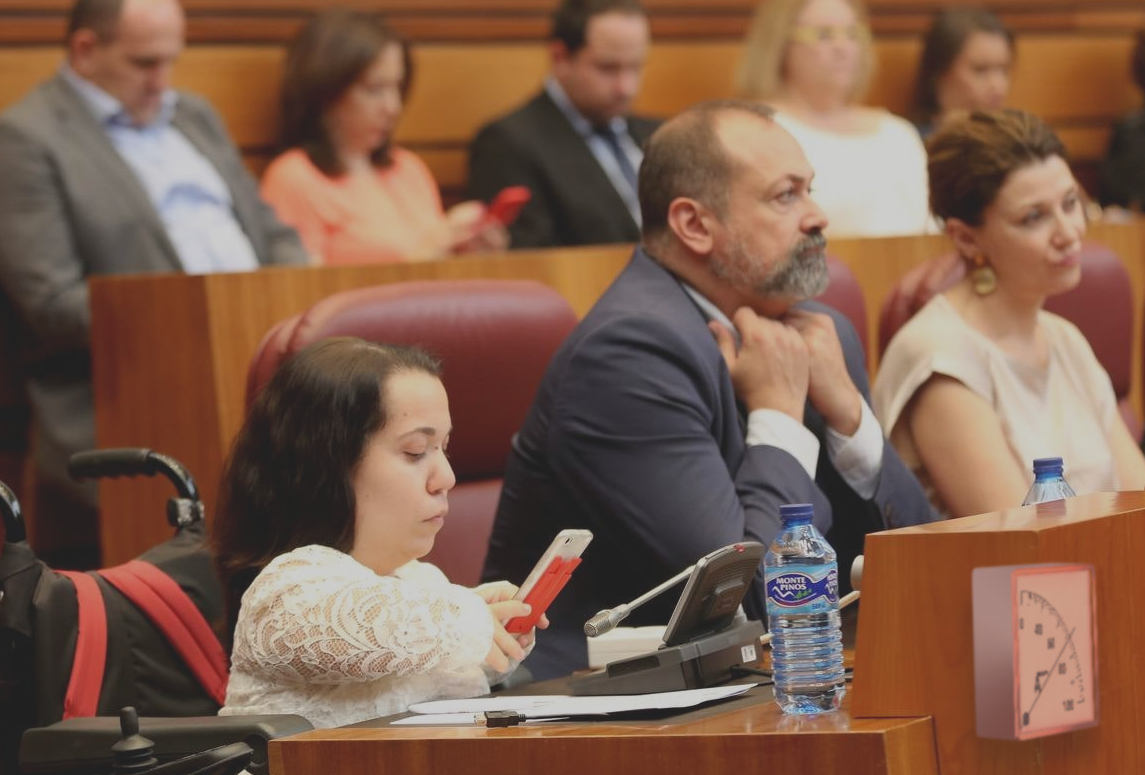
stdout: value=70 unit=A
